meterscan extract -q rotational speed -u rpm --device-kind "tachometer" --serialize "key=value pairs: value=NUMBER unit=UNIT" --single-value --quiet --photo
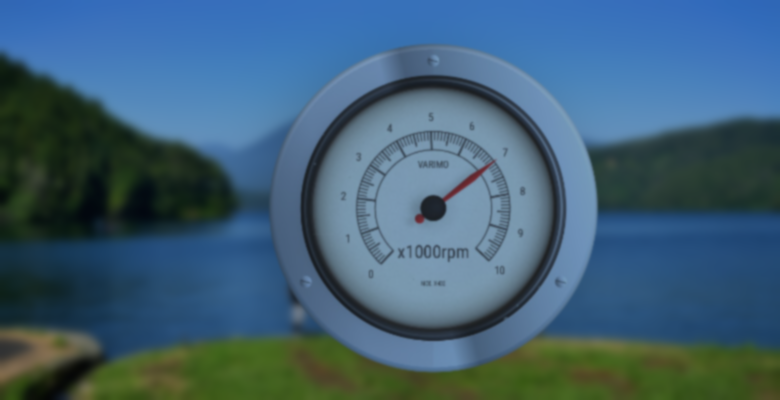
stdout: value=7000 unit=rpm
